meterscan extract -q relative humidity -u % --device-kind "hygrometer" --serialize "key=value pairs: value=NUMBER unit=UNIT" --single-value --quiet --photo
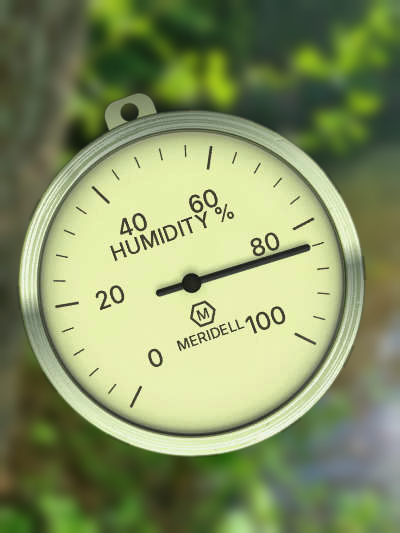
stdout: value=84 unit=%
